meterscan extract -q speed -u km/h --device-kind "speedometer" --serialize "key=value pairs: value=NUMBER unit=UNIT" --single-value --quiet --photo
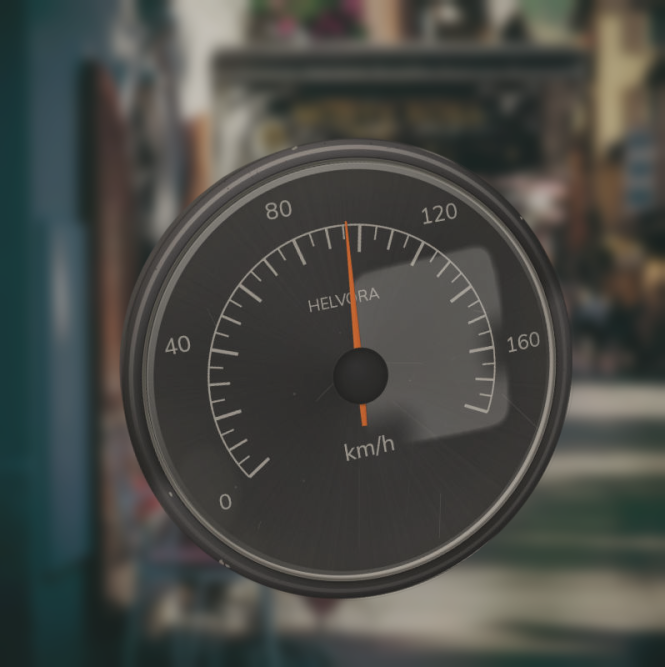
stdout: value=95 unit=km/h
